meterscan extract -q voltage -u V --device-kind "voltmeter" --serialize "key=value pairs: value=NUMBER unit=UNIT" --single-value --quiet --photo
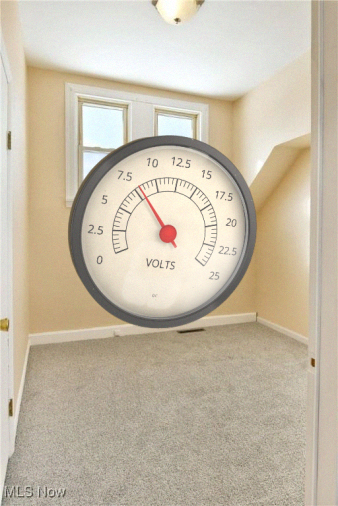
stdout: value=8 unit=V
